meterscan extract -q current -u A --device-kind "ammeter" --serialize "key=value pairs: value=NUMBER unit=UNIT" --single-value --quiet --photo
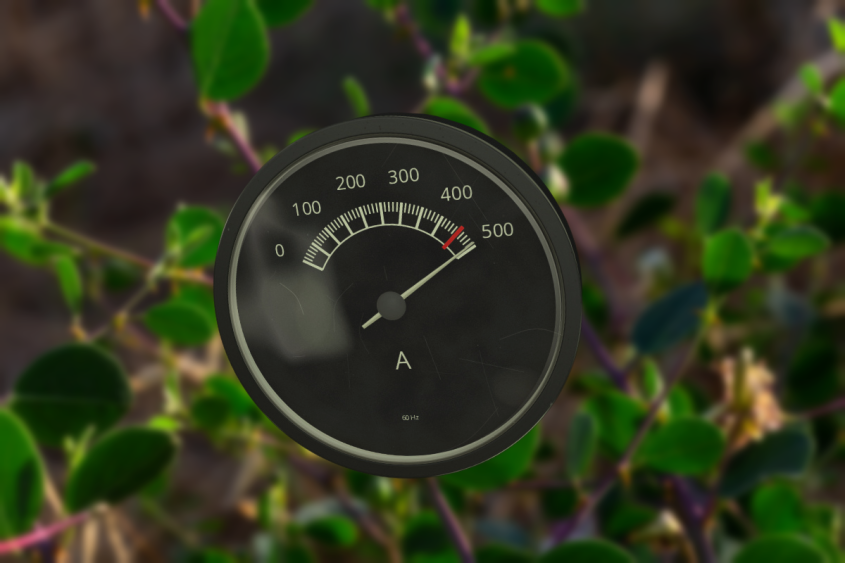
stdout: value=490 unit=A
